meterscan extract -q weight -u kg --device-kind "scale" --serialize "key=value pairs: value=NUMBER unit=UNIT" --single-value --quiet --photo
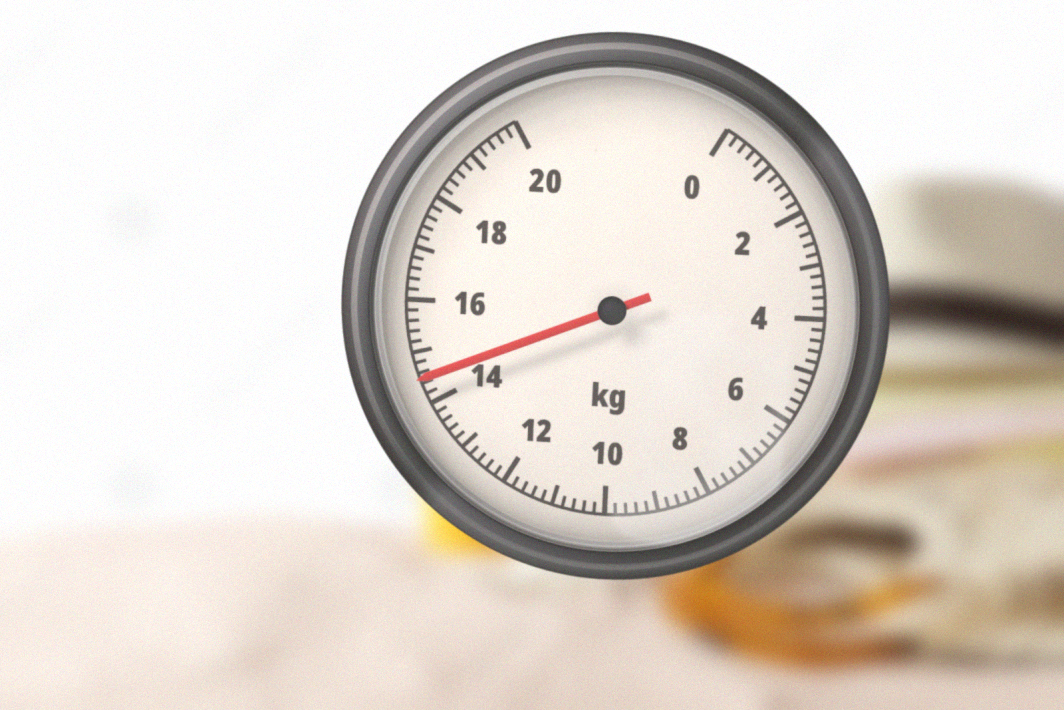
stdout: value=14.5 unit=kg
